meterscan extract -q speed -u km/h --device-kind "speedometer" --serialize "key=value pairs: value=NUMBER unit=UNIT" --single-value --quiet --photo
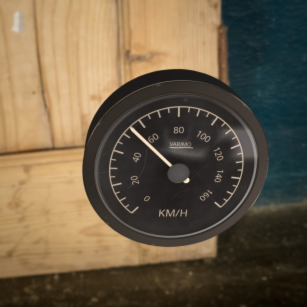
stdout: value=55 unit=km/h
